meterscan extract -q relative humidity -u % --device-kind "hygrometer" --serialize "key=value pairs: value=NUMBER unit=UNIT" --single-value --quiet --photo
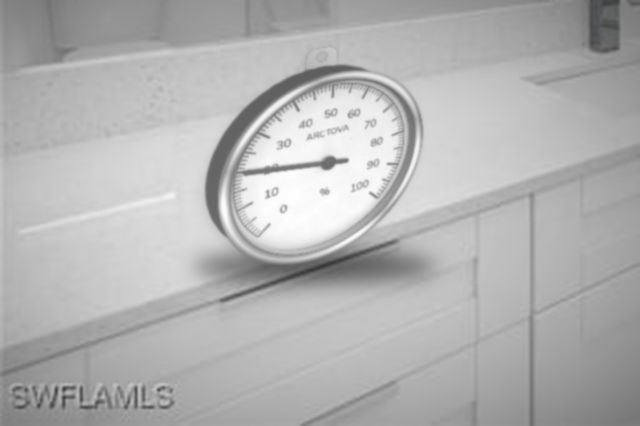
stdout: value=20 unit=%
